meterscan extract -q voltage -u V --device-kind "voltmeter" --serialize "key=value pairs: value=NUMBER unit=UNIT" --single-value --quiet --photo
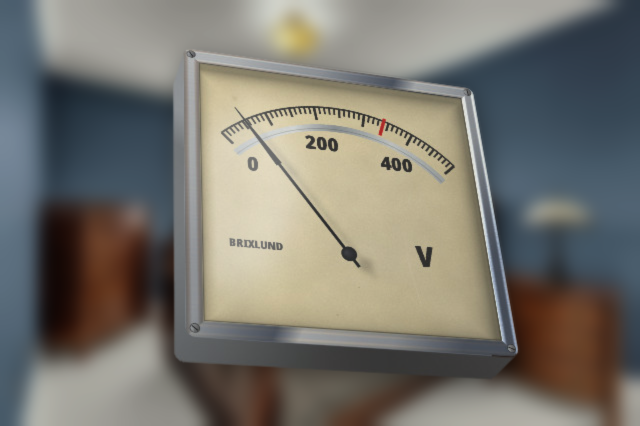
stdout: value=50 unit=V
